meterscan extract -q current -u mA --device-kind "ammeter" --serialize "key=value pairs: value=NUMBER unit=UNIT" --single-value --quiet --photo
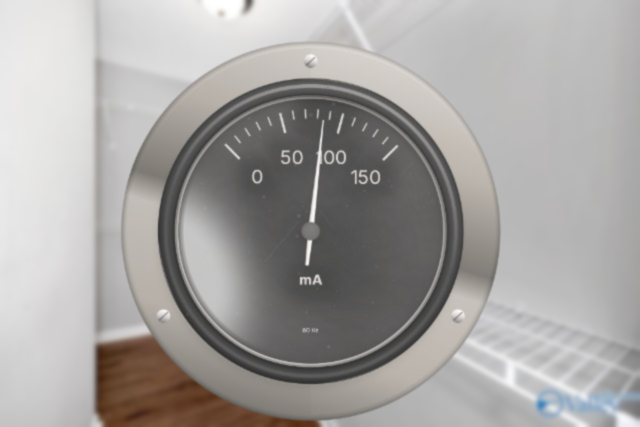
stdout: value=85 unit=mA
